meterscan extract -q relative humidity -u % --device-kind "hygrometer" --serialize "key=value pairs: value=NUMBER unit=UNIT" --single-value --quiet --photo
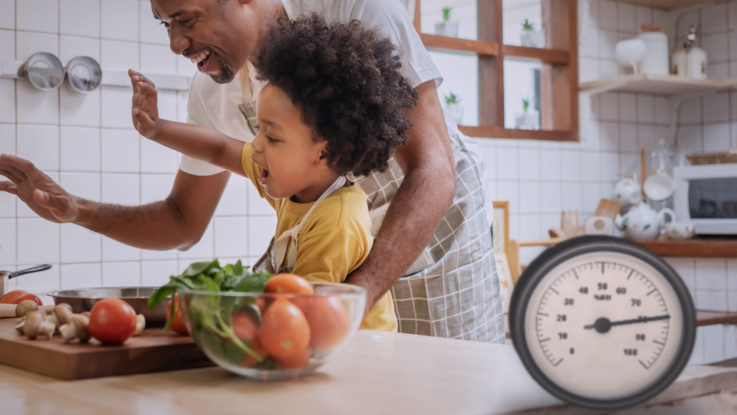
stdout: value=80 unit=%
